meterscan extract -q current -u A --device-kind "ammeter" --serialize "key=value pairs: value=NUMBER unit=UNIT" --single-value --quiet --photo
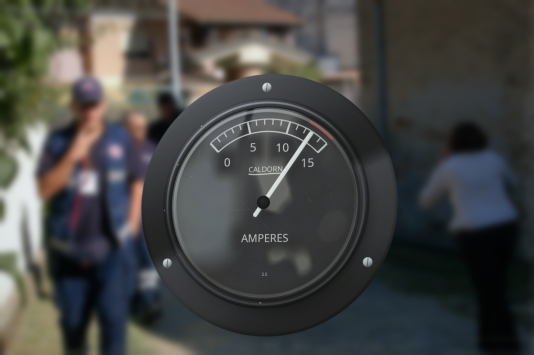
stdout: value=13 unit=A
